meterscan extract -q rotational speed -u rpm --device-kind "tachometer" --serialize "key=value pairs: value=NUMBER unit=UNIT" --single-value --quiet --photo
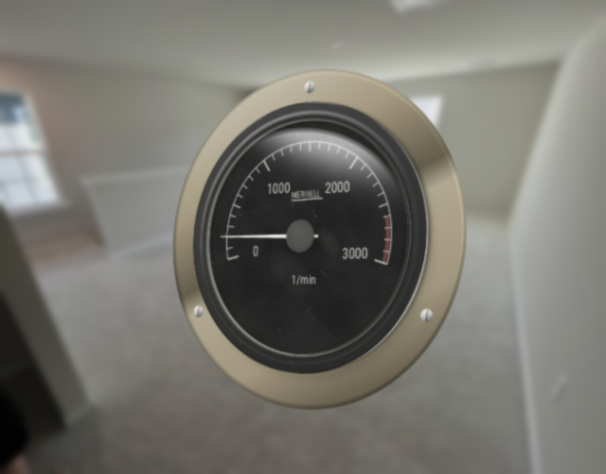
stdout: value=200 unit=rpm
